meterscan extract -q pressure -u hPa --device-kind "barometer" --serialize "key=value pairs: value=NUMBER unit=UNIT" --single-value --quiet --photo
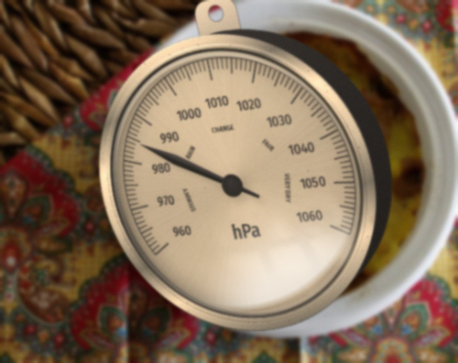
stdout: value=985 unit=hPa
